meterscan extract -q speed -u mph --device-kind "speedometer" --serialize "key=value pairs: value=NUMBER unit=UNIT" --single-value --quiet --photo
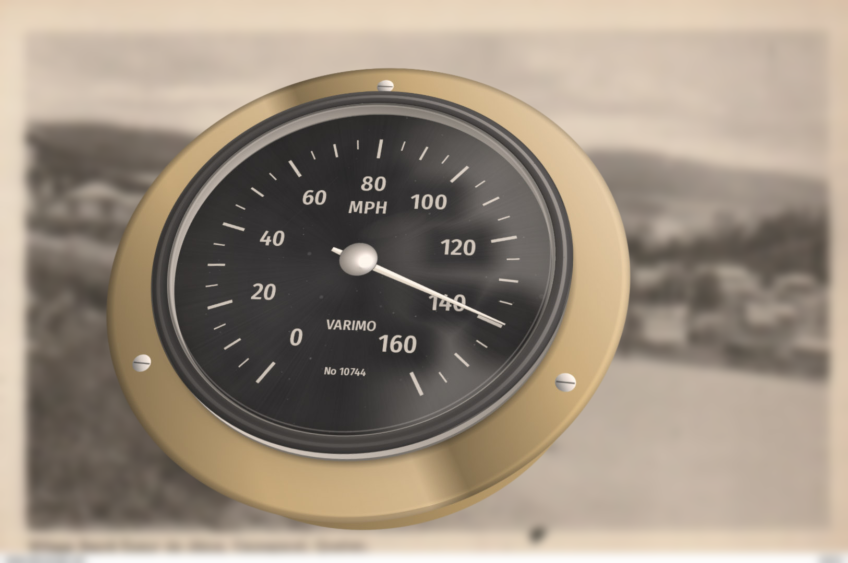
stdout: value=140 unit=mph
